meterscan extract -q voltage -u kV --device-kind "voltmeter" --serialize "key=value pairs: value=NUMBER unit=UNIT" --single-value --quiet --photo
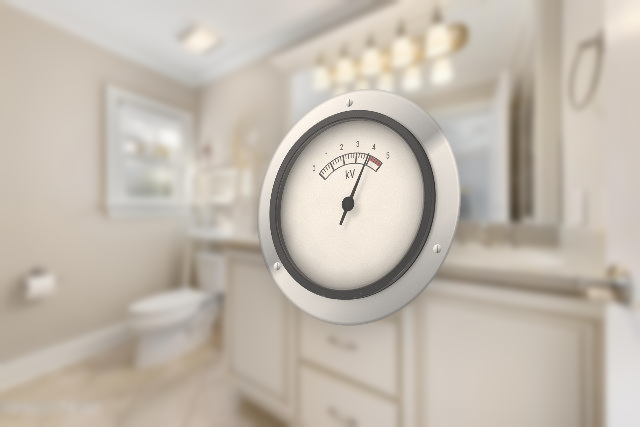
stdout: value=4 unit=kV
